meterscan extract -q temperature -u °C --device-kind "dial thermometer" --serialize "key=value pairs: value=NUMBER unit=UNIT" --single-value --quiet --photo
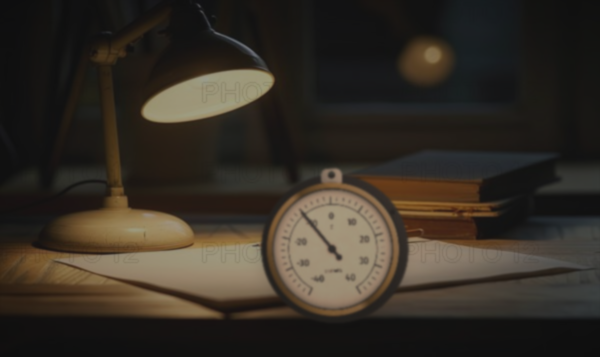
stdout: value=-10 unit=°C
